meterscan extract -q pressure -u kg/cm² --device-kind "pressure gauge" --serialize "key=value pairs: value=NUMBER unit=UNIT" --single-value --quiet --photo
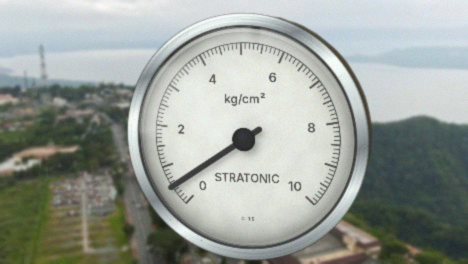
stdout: value=0.5 unit=kg/cm²
